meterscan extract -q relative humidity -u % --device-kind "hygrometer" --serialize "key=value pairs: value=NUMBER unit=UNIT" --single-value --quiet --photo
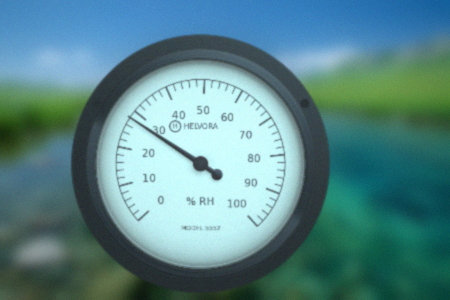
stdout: value=28 unit=%
